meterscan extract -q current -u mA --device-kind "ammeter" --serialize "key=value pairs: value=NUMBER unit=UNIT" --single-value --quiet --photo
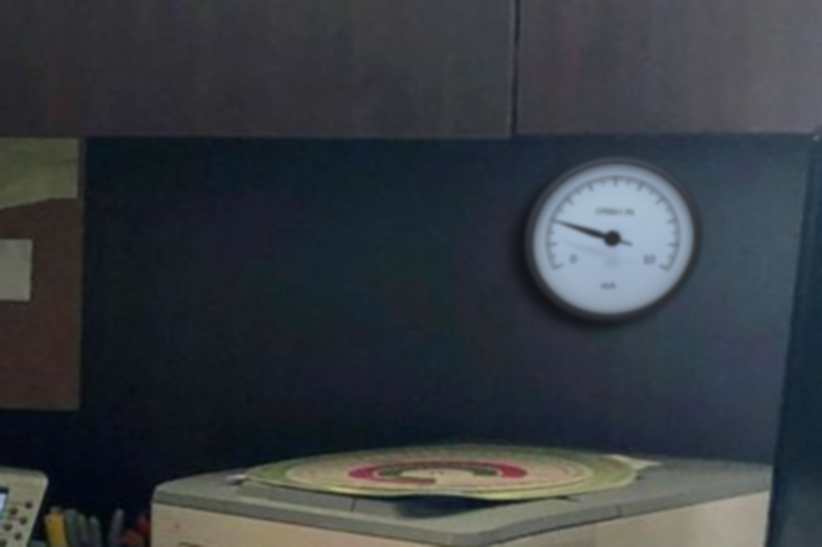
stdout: value=2 unit=mA
